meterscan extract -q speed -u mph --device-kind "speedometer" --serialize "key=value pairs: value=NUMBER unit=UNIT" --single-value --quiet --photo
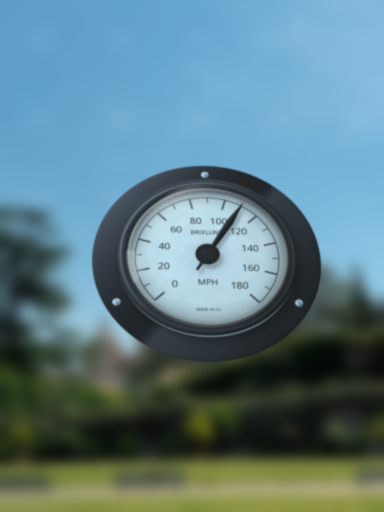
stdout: value=110 unit=mph
